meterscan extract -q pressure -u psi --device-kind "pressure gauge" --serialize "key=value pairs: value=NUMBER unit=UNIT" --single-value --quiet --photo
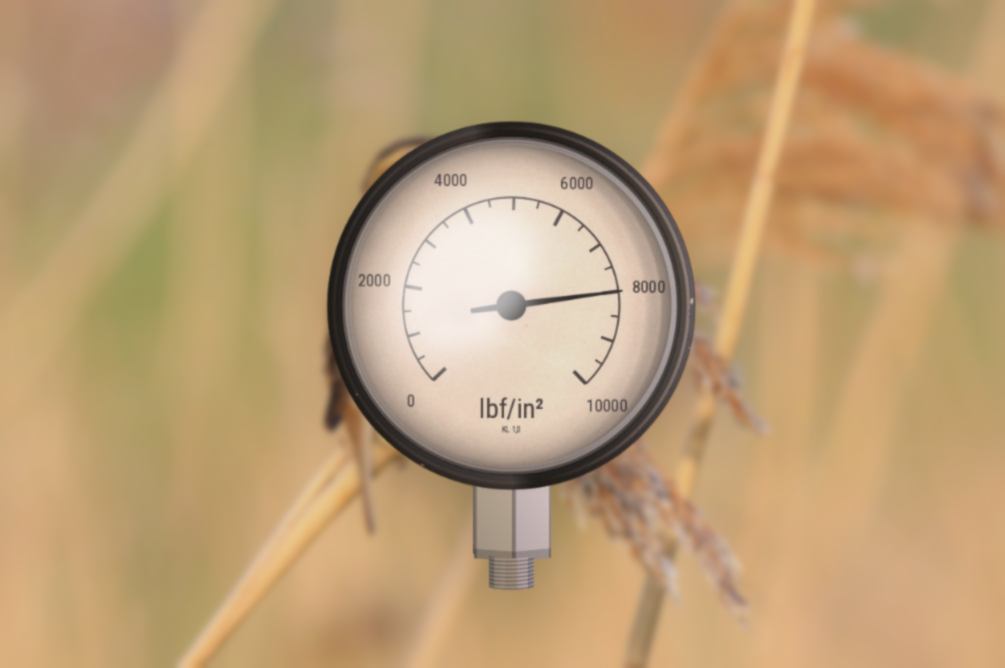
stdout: value=8000 unit=psi
